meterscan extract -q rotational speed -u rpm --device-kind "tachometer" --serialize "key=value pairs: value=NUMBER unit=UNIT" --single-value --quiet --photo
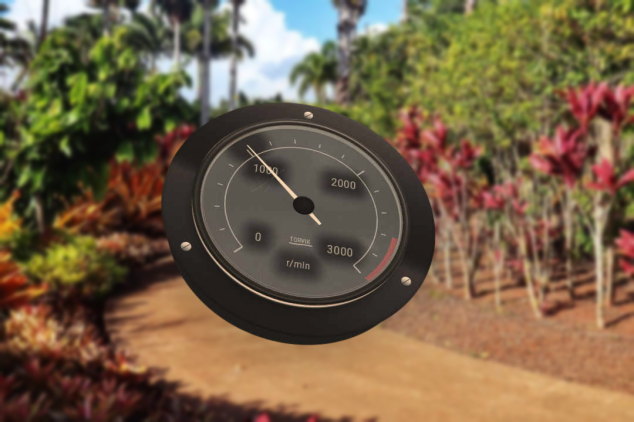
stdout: value=1000 unit=rpm
